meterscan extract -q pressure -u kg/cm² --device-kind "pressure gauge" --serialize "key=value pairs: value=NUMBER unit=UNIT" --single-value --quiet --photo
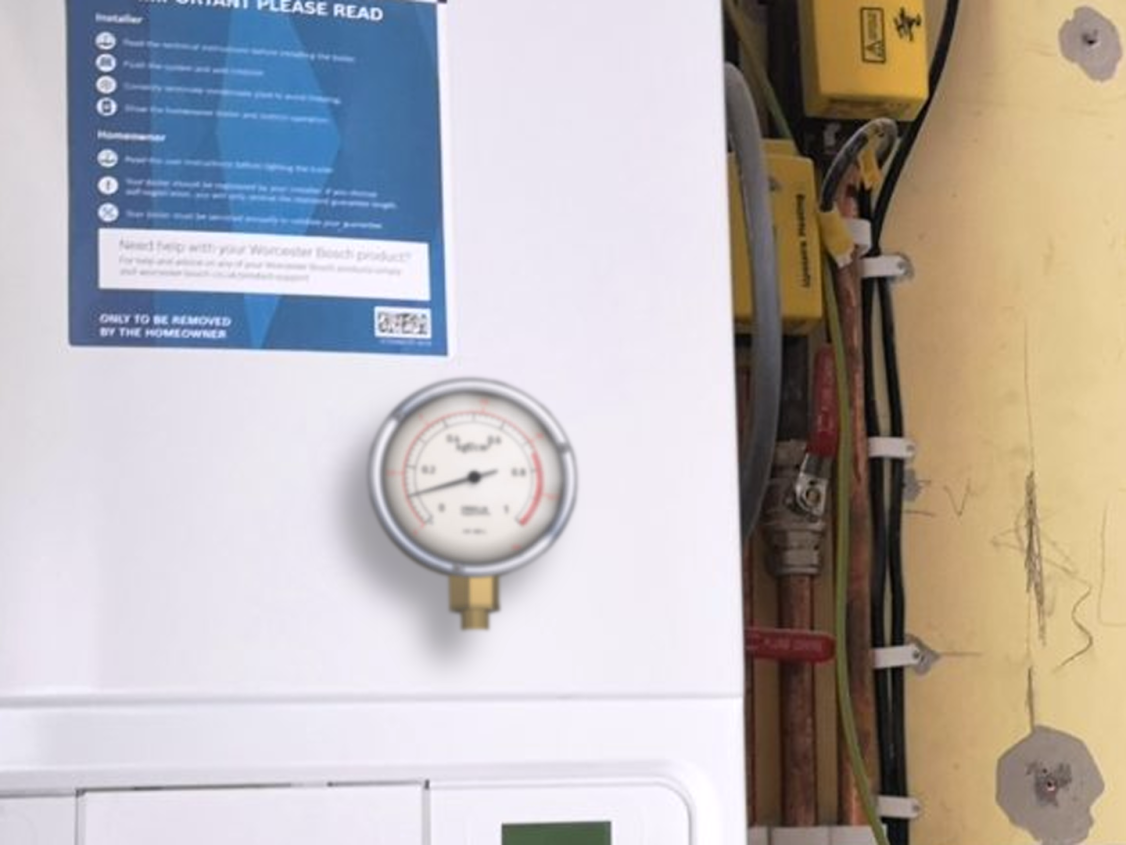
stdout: value=0.1 unit=kg/cm²
